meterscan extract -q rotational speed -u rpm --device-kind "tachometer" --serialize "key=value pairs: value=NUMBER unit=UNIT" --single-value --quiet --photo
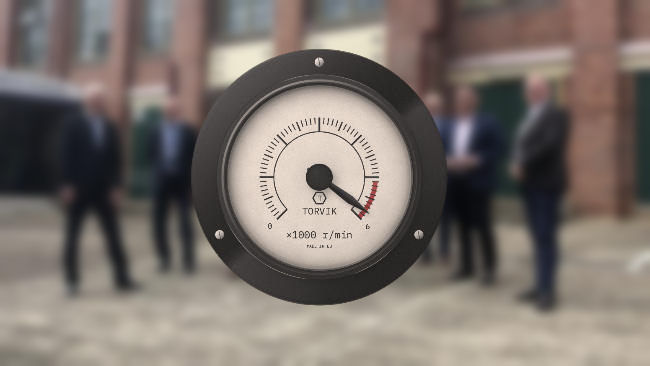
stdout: value=5800 unit=rpm
